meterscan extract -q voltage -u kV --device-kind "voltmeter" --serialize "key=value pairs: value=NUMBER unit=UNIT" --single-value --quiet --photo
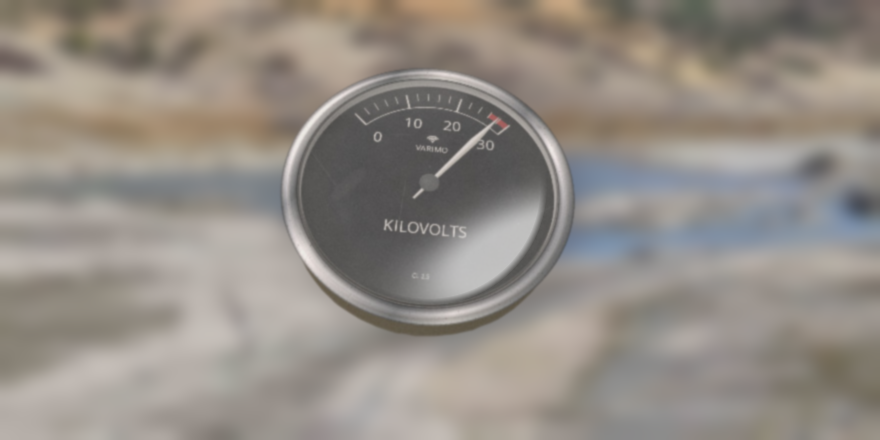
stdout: value=28 unit=kV
